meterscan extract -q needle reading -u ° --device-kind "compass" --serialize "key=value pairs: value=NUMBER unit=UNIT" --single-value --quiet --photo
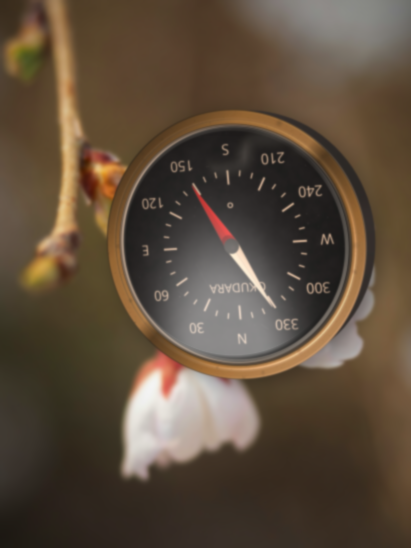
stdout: value=150 unit=°
